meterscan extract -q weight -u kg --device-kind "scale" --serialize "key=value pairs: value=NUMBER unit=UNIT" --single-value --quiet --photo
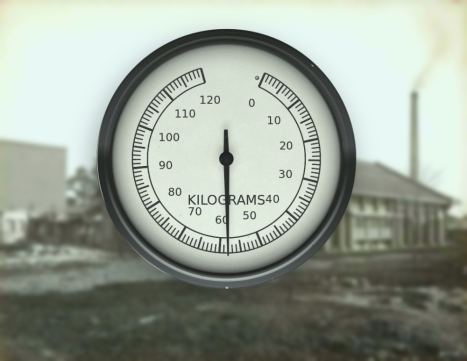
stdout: value=58 unit=kg
